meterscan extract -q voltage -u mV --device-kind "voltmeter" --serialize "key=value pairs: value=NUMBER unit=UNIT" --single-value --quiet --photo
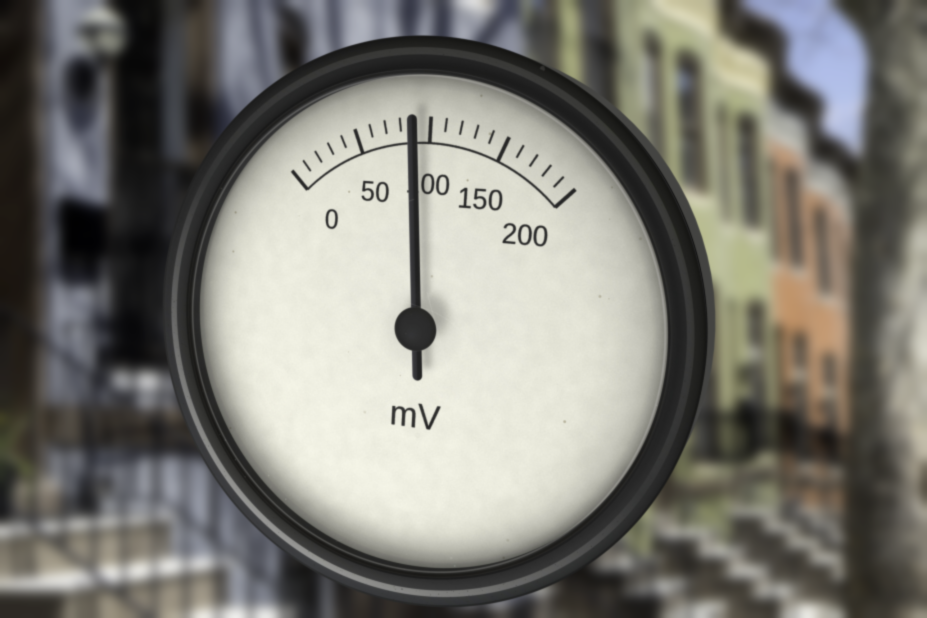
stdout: value=90 unit=mV
